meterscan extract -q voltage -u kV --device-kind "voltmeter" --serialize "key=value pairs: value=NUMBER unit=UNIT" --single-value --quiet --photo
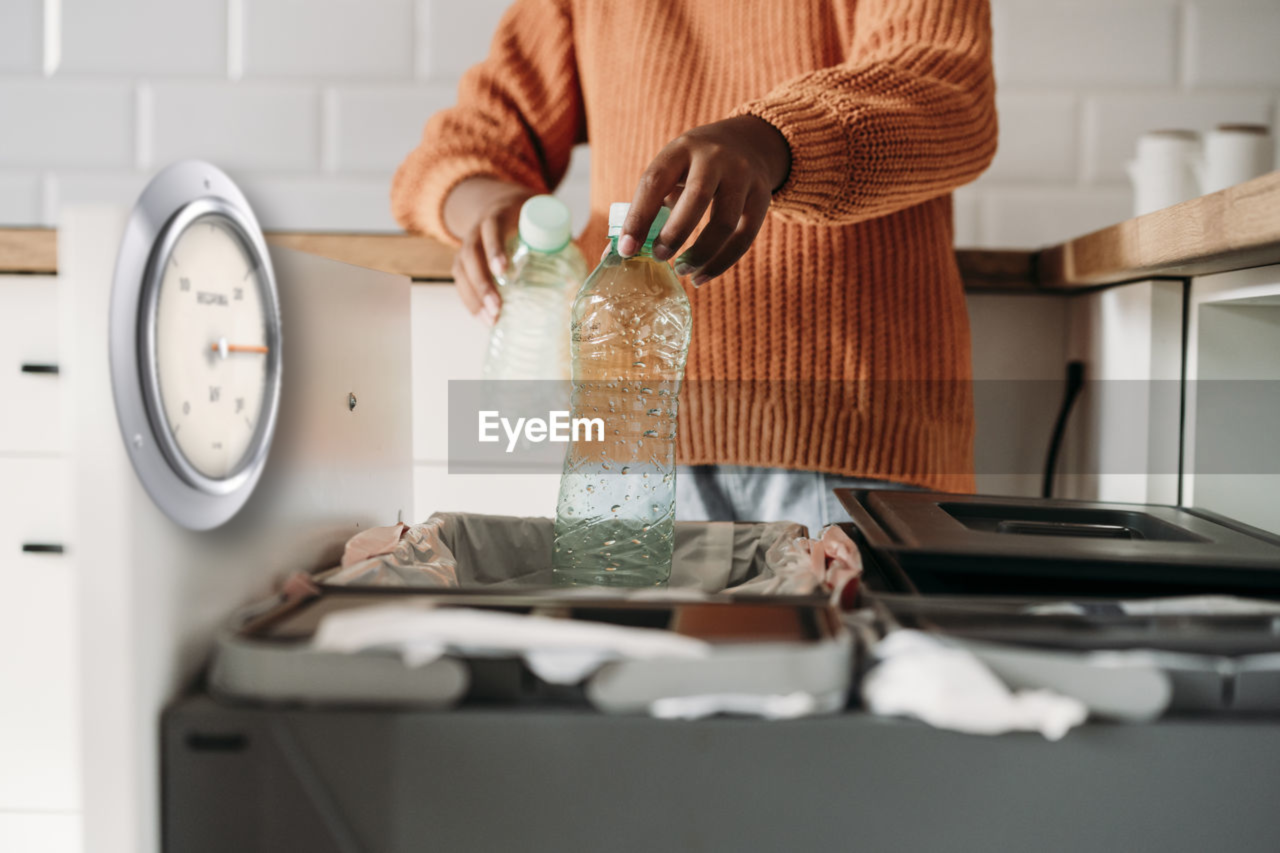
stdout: value=25 unit=kV
